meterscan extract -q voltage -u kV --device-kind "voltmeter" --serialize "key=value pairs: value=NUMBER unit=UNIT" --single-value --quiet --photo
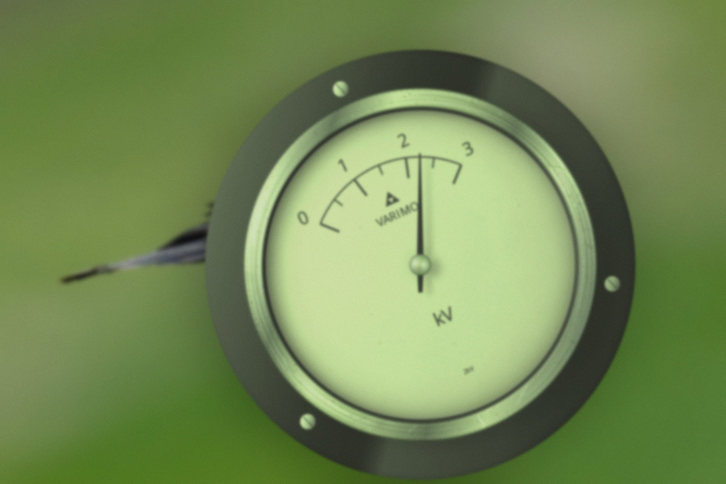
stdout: value=2.25 unit=kV
